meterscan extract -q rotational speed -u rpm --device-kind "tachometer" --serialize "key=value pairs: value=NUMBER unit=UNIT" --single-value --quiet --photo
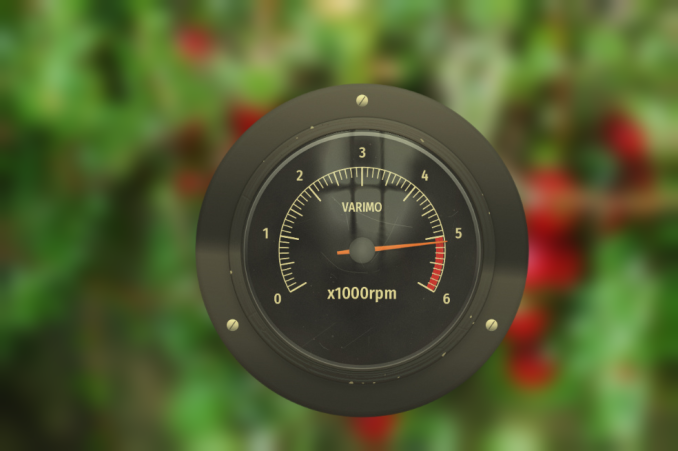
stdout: value=5100 unit=rpm
